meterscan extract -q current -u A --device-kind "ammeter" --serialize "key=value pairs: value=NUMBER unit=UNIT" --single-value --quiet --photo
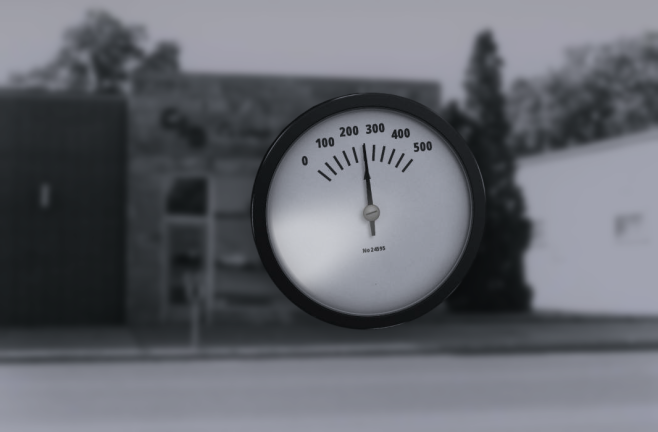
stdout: value=250 unit=A
